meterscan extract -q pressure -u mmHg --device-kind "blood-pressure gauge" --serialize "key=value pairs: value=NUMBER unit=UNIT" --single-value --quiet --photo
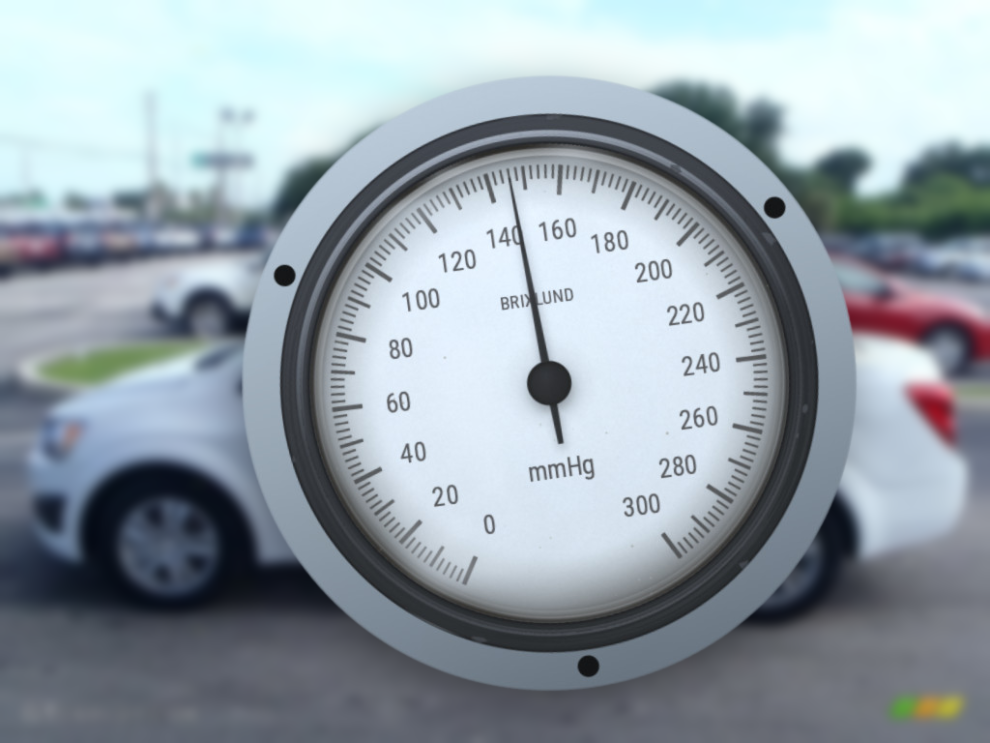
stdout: value=146 unit=mmHg
